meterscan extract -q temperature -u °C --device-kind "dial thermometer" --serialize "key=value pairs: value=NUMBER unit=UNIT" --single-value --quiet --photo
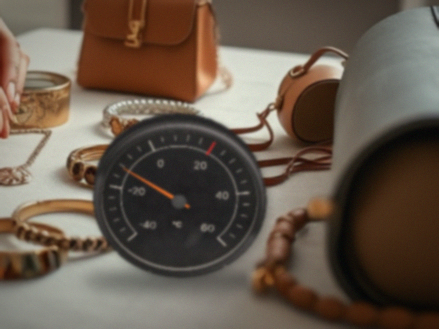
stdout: value=-12 unit=°C
